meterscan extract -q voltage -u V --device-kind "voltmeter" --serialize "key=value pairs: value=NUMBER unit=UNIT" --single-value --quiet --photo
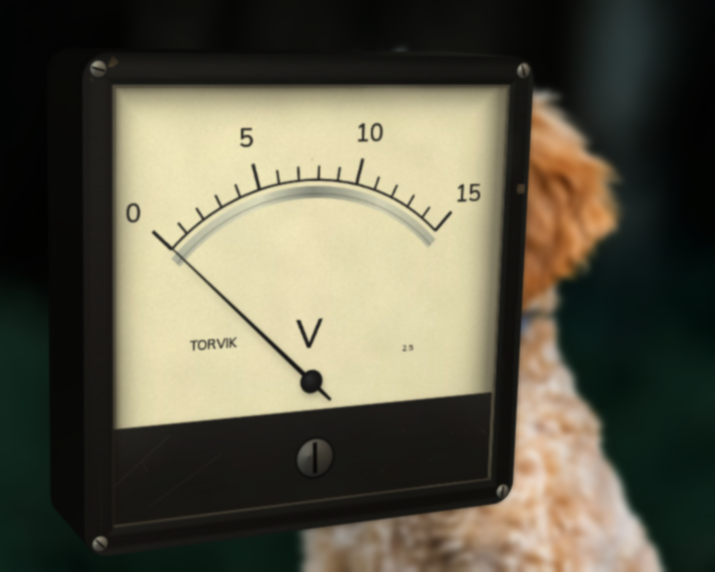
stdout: value=0 unit=V
